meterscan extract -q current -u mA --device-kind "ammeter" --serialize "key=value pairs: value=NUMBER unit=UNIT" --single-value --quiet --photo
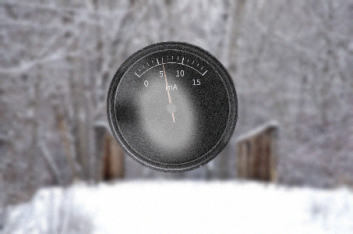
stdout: value=6 unit=mA
